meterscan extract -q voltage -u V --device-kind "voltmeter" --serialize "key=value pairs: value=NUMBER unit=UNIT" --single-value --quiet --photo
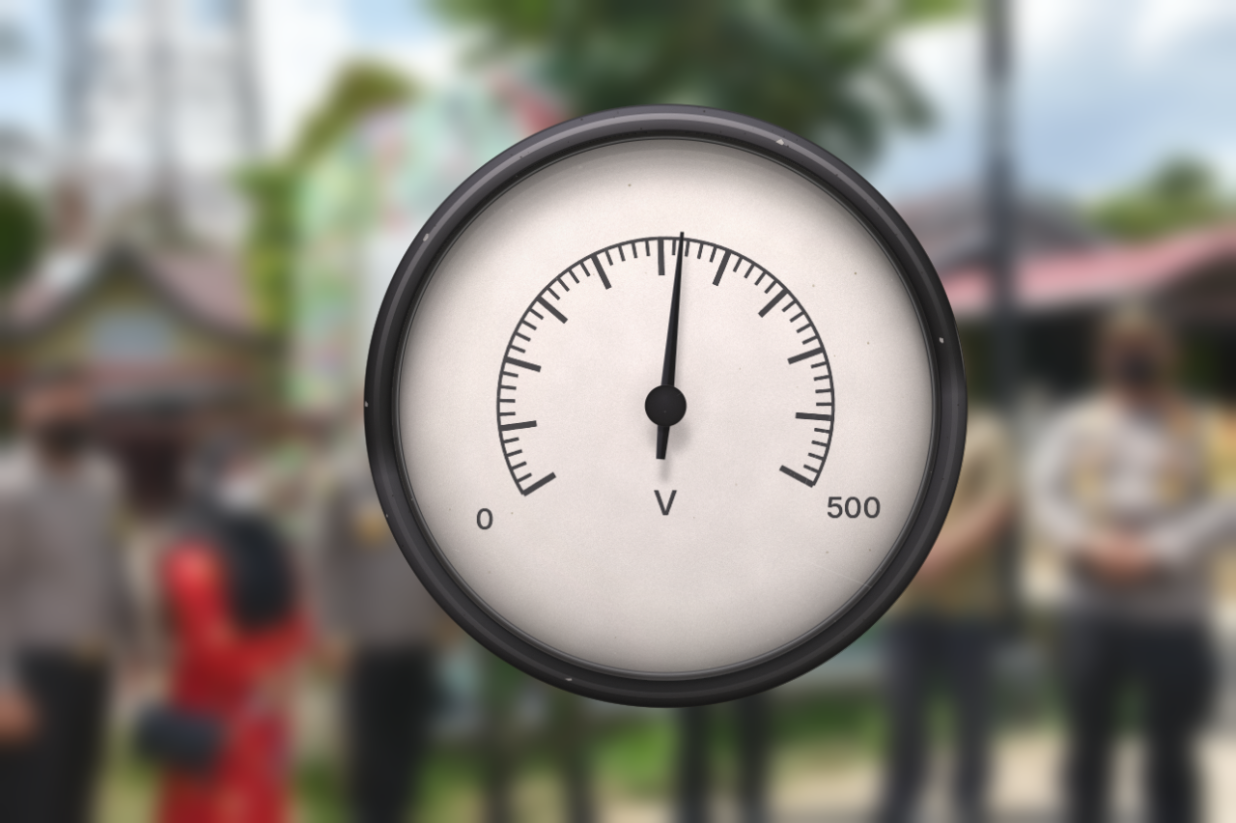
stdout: value=265 unit=V
